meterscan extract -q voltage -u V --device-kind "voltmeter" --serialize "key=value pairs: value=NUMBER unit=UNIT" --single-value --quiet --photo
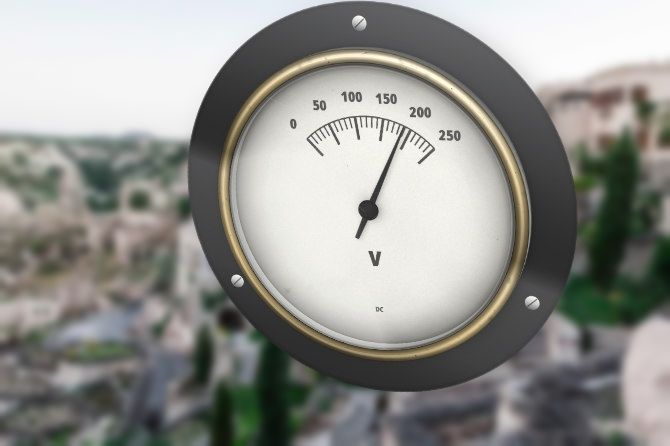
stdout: value=190 unit=V
